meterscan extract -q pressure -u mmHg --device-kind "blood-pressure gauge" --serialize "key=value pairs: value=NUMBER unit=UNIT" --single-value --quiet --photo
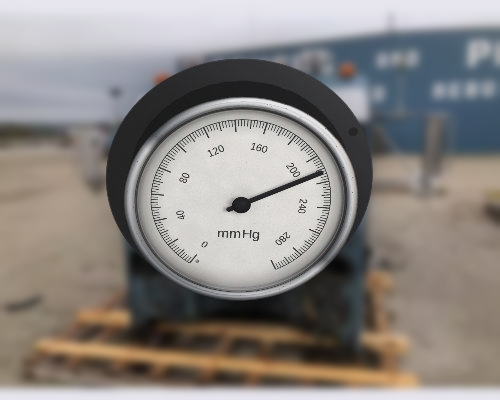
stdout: value=210 unit=mmHg
